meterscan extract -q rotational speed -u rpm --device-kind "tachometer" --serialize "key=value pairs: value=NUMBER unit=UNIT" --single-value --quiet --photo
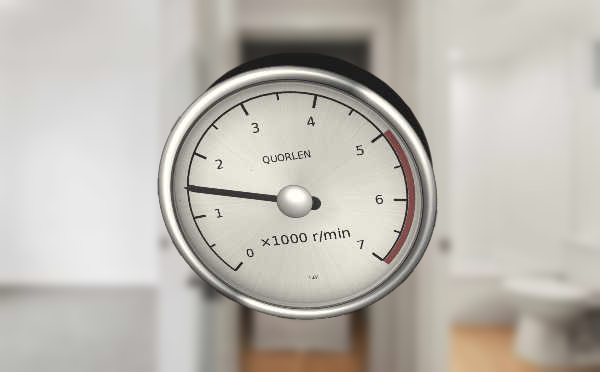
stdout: value=1500 unit=rpm
